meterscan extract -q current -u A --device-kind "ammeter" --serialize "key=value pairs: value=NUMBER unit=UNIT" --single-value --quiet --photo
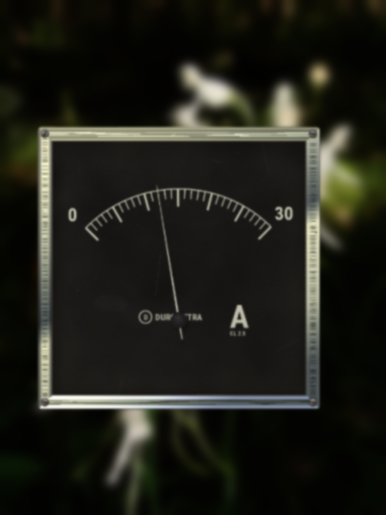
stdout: value=12 unit=A
